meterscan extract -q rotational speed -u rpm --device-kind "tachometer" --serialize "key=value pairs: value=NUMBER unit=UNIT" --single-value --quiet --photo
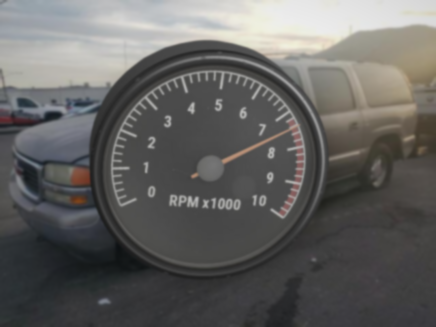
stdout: value=7400 unit=rpm
